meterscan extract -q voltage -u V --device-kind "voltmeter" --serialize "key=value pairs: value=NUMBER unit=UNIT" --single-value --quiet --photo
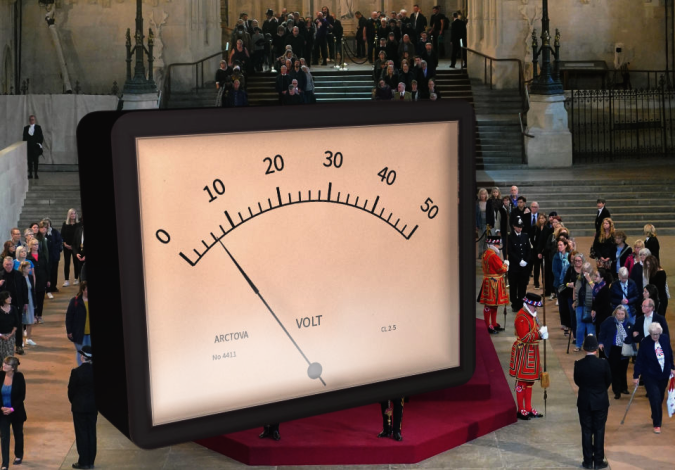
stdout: value=6 unit=V
